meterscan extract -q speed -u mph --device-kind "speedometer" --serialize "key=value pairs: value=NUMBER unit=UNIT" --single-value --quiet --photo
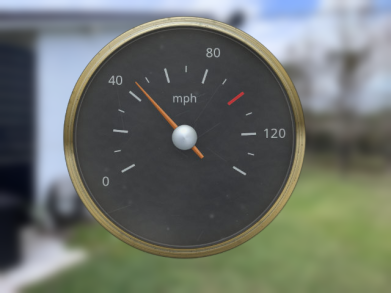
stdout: value=45 unit=mph
